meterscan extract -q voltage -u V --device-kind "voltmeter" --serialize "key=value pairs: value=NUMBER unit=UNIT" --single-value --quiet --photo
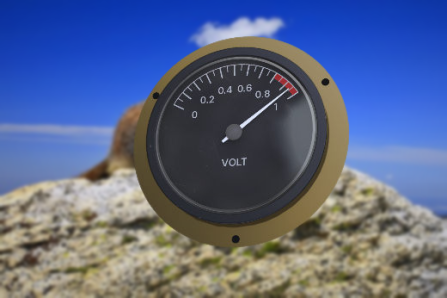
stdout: value=0.95 unit=V
